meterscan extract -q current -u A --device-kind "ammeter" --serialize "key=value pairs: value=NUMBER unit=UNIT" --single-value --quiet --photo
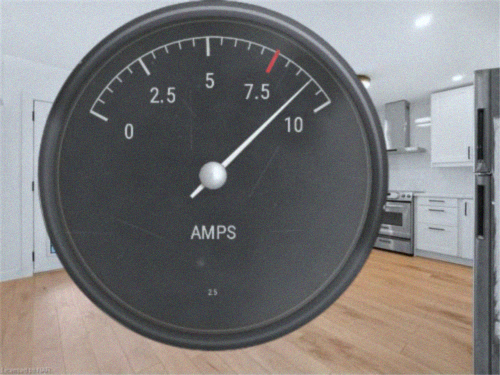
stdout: value=9 unit=A
